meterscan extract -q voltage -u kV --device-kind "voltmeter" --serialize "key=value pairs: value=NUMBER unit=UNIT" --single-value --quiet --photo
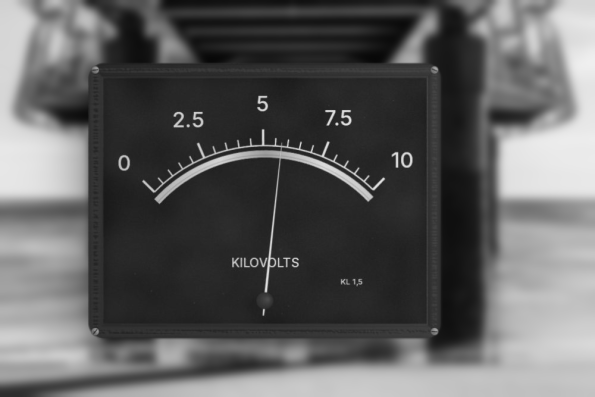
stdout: value=5.75 unit=kV
